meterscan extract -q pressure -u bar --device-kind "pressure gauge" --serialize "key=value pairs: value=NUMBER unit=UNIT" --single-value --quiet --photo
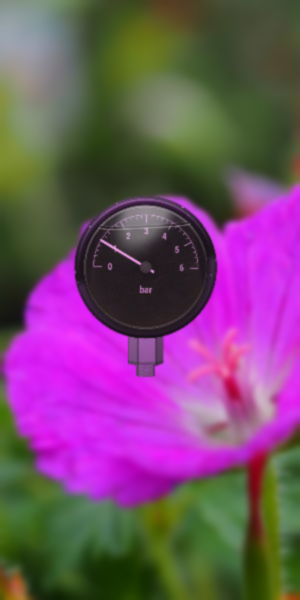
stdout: value=1 unit=bar
